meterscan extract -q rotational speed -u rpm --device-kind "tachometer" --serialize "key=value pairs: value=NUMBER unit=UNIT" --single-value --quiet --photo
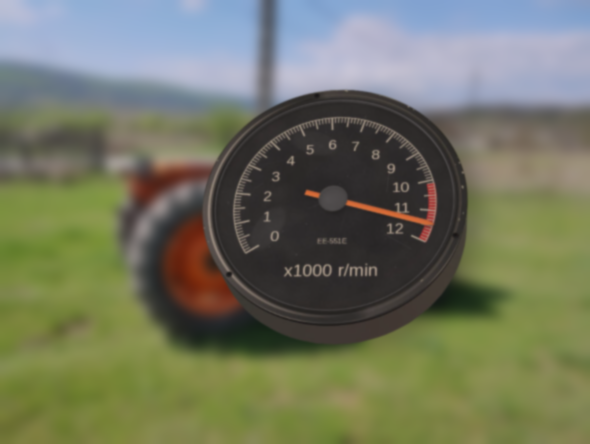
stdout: value=11500 unit=rpm
